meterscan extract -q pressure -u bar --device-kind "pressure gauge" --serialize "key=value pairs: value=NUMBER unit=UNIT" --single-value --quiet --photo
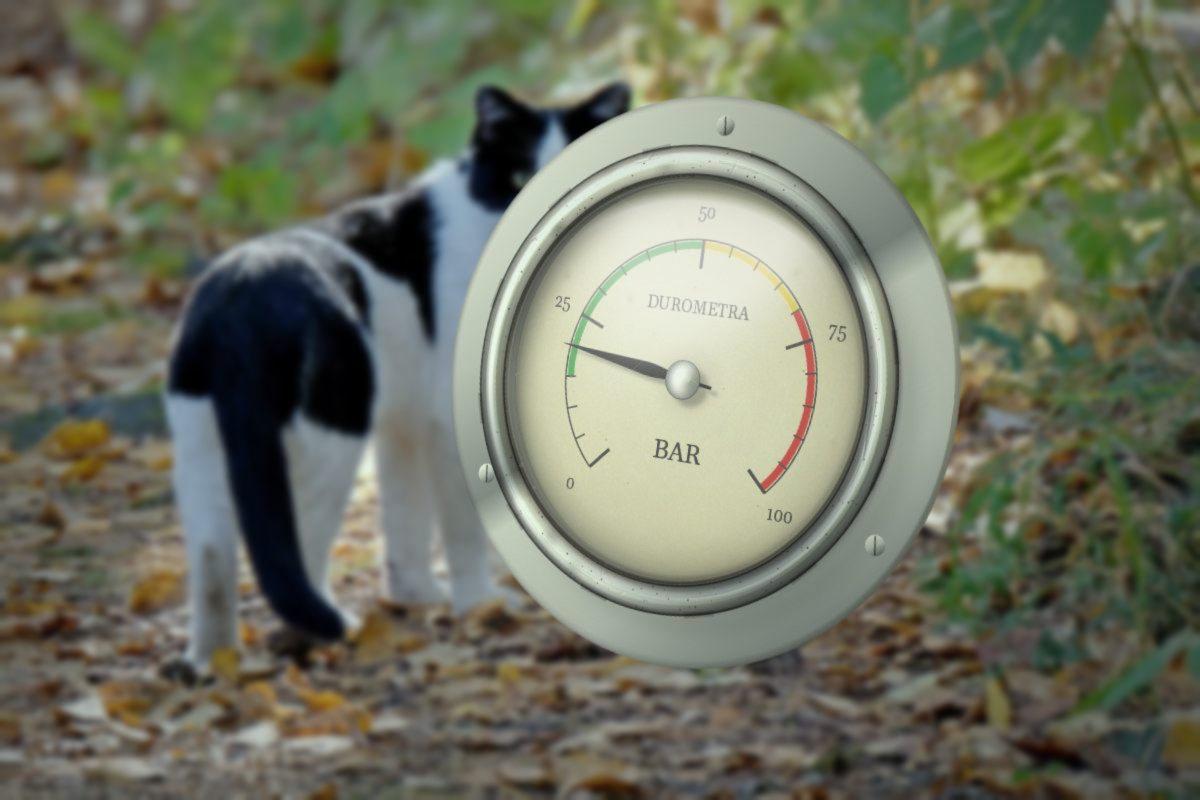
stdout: value=20 unit=bar
